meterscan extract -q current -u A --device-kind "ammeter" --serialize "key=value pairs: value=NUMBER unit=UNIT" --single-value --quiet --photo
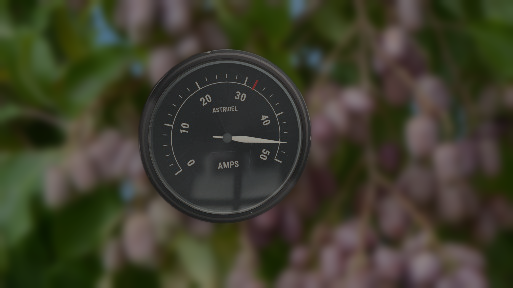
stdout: value=46 unit=A
